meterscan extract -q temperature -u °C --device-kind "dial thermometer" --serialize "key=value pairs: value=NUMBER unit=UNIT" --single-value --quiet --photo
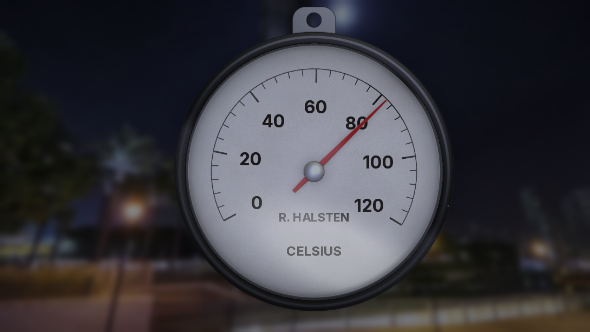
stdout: value=82 unit=°C
